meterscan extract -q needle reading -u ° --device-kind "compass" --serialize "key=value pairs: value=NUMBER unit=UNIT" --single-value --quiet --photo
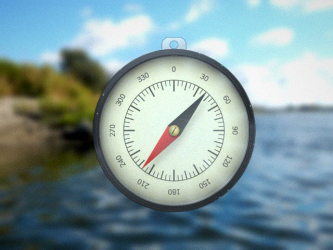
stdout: value=220 unit=°
